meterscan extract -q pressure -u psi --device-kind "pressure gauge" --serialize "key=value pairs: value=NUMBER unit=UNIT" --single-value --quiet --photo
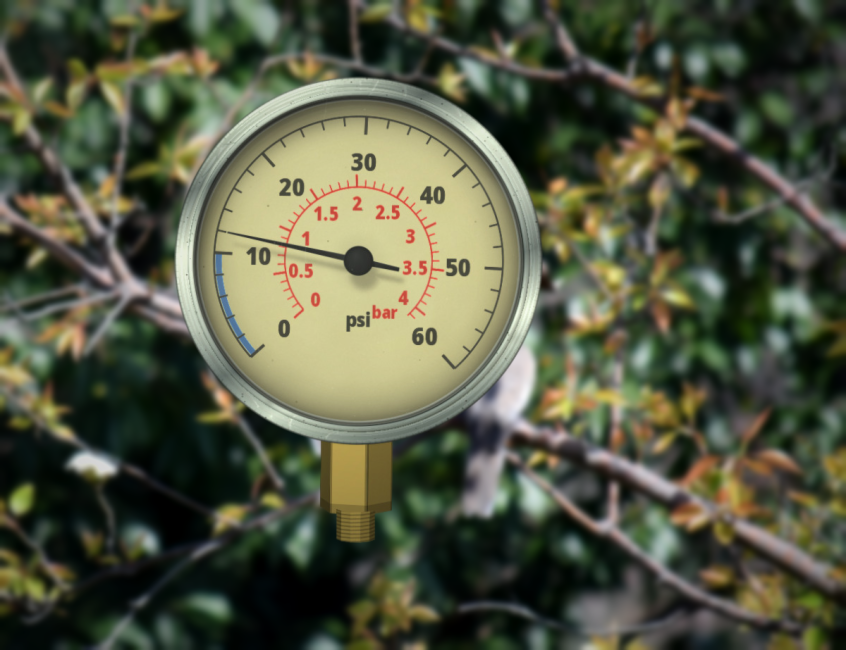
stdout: value=12 unit=psi
